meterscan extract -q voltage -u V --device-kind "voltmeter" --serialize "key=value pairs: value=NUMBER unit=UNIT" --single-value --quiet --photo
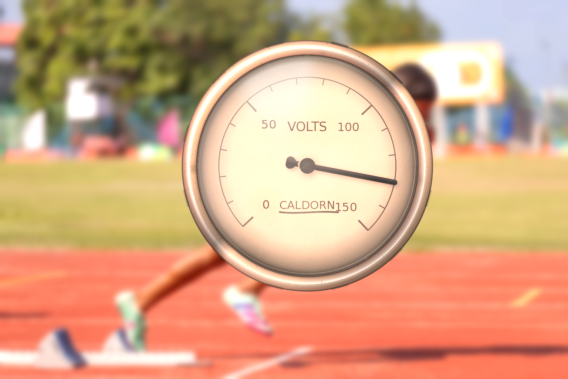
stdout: value=130 unit=V
